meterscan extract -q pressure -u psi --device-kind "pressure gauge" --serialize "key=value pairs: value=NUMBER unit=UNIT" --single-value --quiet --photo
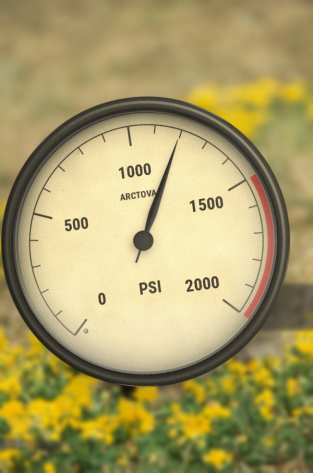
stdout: value=1200 unit=psi
